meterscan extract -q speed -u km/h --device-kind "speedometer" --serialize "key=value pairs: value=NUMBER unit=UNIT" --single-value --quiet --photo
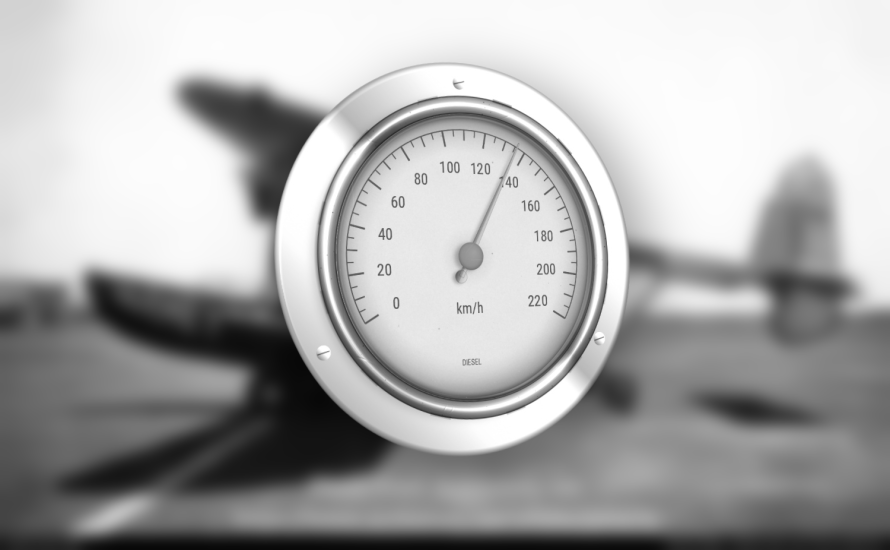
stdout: value=135 unit=km/h
